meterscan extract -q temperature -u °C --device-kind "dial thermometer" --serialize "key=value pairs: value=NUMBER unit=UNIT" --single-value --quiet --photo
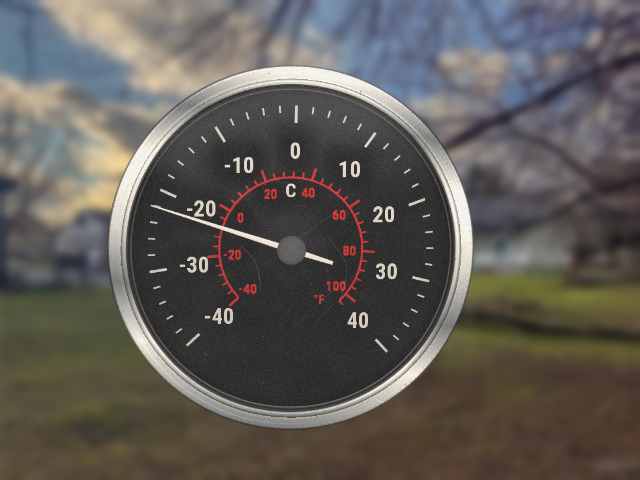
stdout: value=-22 unit=°C
